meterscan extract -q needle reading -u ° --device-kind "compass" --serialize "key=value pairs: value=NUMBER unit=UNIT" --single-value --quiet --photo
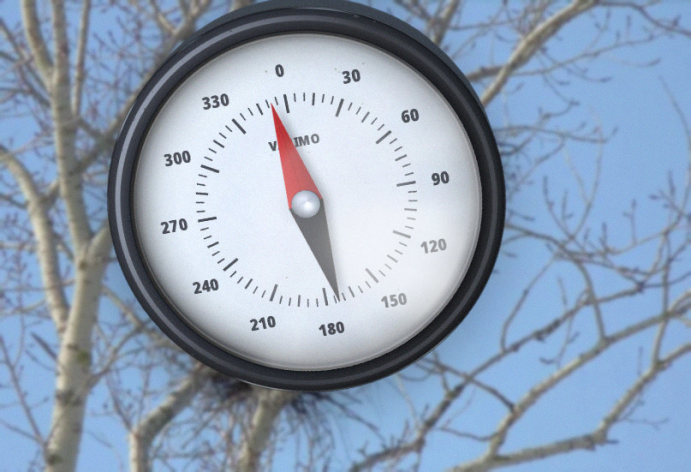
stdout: value=352.5 unit=°
